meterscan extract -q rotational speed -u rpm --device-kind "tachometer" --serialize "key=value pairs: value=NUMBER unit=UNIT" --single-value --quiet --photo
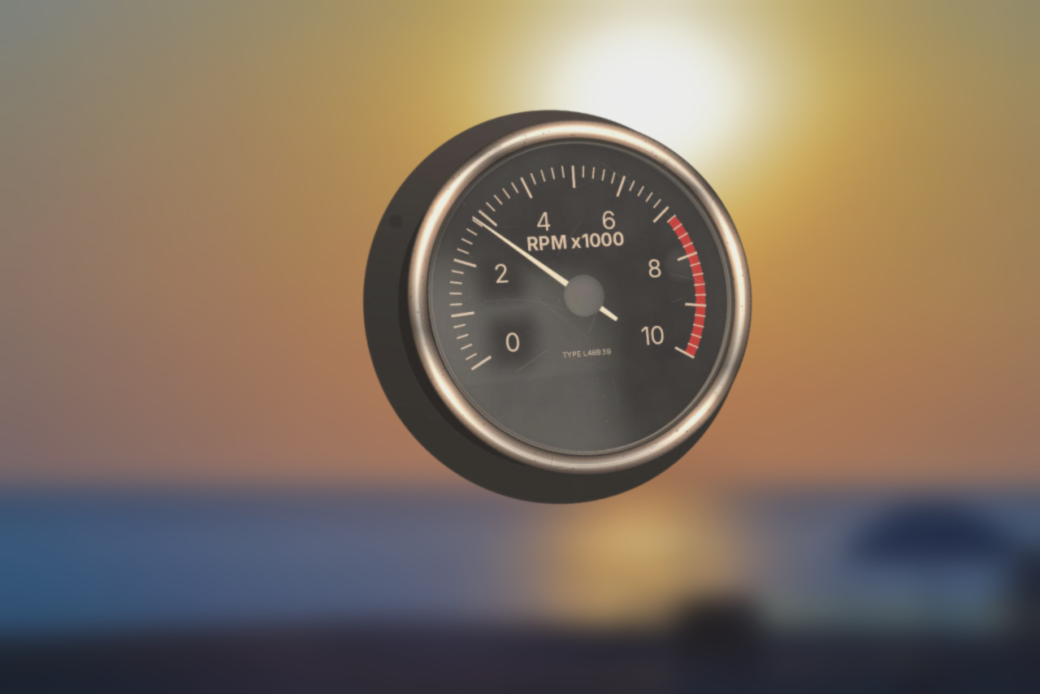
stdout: value=2800 unit=rpm
